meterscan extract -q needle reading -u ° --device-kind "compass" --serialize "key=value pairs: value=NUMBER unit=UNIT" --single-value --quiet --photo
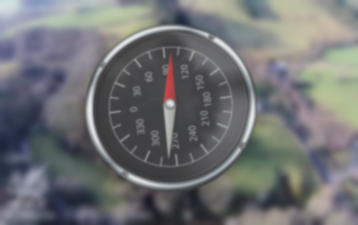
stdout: value=97.5 unit=°
